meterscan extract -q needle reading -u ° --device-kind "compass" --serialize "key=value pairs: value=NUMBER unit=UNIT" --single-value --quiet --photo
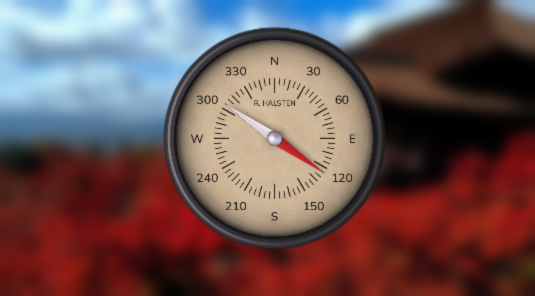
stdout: value=125 unit=°
